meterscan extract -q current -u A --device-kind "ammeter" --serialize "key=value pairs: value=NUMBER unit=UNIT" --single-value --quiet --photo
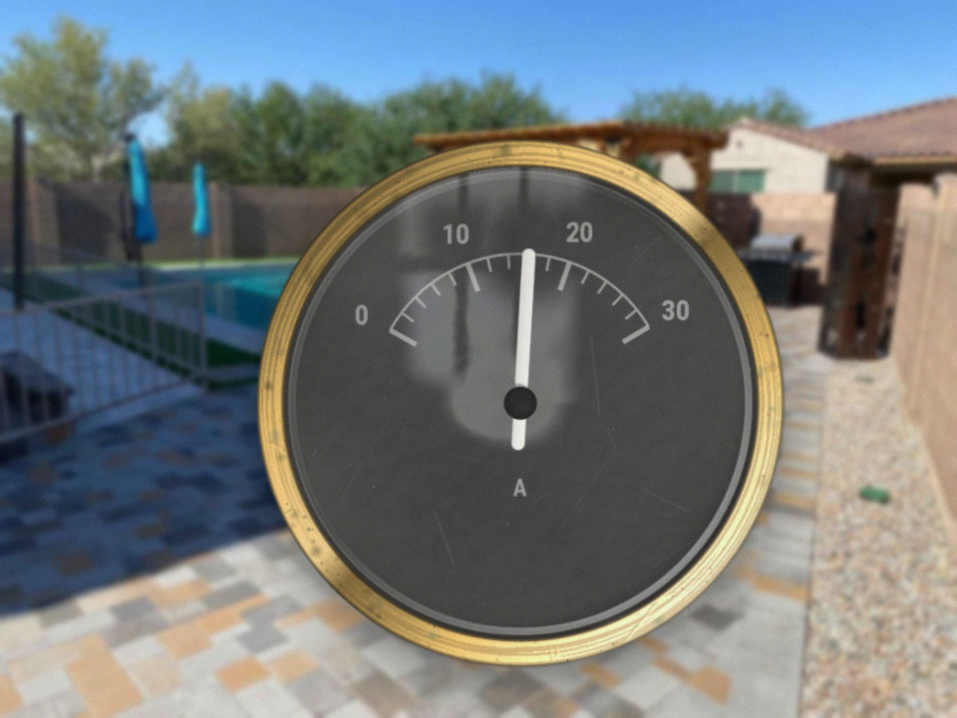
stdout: value=16 unit=A
